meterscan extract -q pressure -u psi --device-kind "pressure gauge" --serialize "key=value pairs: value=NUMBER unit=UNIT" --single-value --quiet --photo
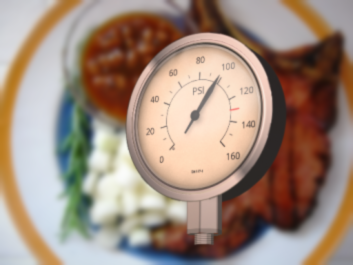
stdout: value=100 unit=psi
